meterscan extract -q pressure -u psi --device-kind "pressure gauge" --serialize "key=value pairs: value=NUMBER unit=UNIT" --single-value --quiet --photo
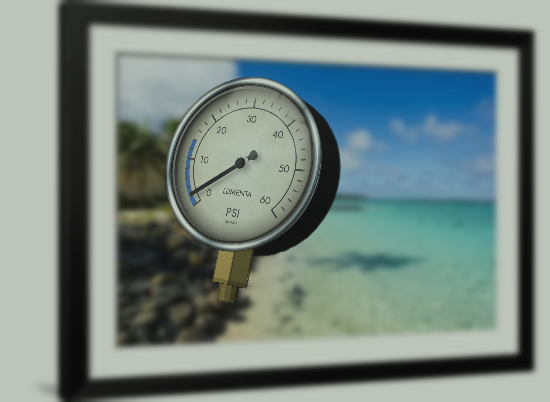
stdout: value=2 unit=psi
